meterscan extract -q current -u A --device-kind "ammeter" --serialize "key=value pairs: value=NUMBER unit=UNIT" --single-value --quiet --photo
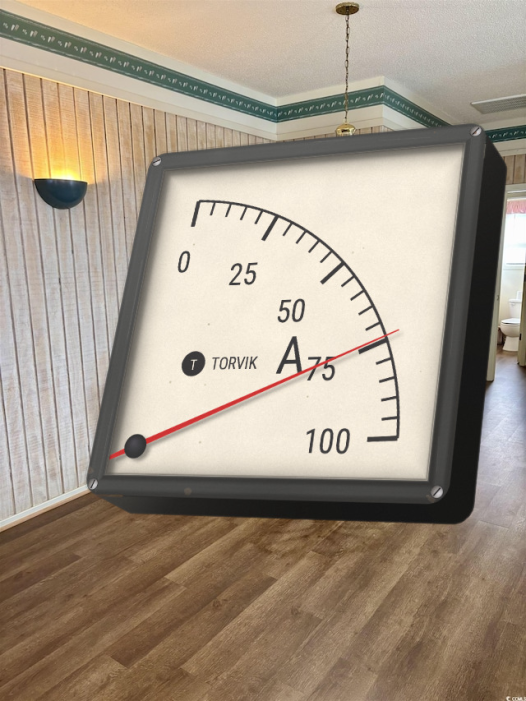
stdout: value=75 unit=A
